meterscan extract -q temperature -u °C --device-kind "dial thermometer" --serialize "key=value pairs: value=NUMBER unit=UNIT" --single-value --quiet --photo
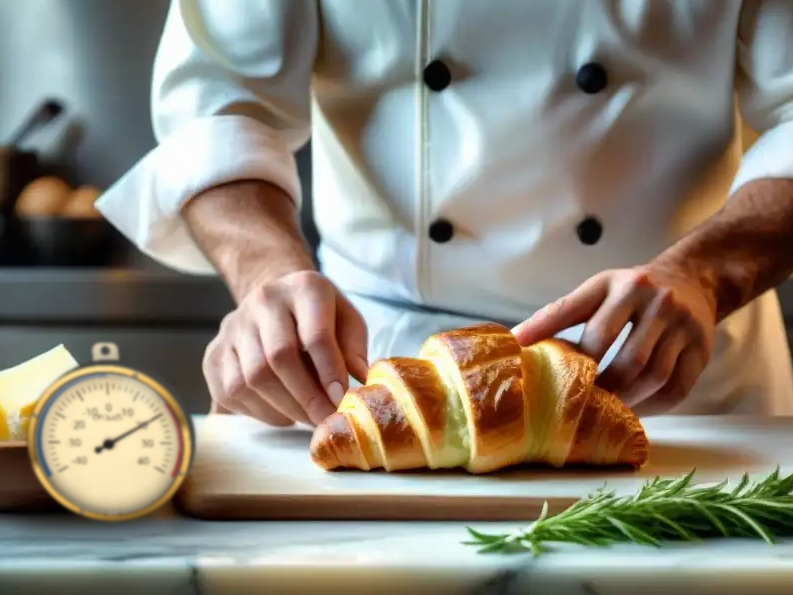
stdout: value=20 unit=°C
